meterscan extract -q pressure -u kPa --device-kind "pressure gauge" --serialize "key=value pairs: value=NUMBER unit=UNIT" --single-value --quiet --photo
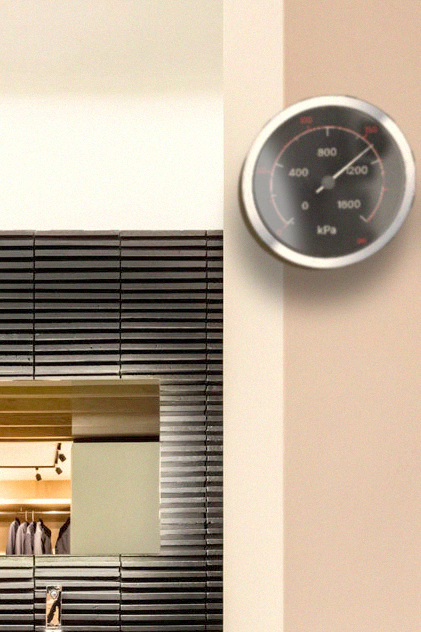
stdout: value=1100 unit=kPa
